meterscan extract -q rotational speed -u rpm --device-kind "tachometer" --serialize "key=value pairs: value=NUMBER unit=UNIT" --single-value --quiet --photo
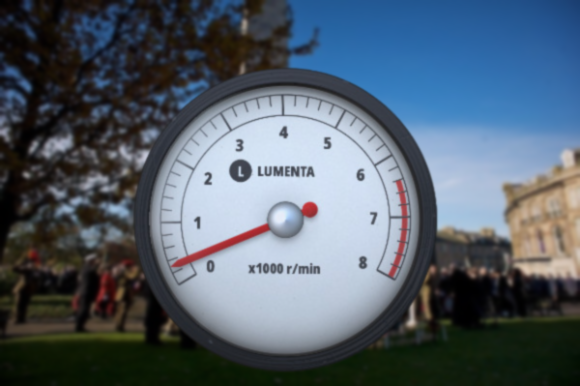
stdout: value=300 unit=rpm
